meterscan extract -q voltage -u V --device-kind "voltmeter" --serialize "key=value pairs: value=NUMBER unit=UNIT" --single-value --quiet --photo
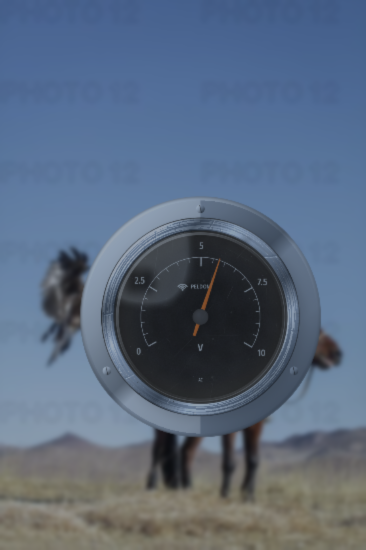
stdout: value=5.75 unit=V
